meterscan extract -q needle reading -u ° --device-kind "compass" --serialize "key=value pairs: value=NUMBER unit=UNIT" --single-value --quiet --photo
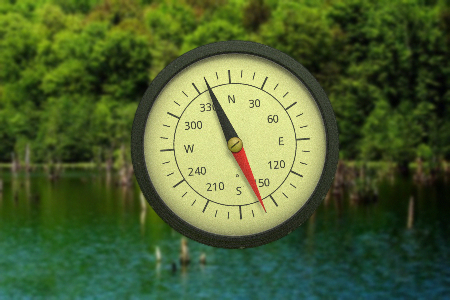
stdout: value=160 unit=°
